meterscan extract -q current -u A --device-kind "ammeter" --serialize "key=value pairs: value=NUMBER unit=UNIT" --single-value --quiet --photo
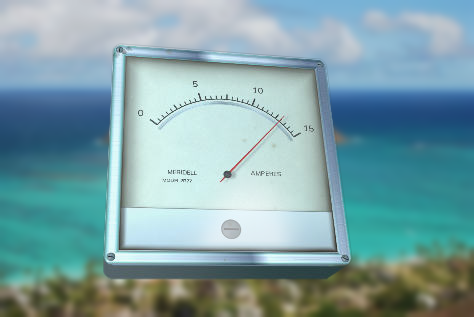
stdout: value=13 unit=A
